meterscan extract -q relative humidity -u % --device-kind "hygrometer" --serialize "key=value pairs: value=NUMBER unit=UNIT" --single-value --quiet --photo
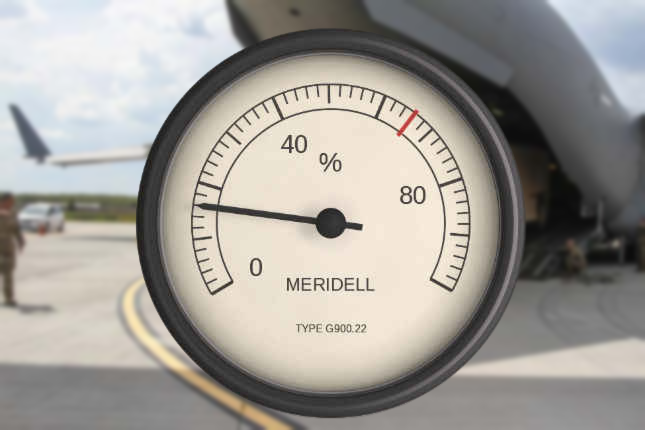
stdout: value=16 unit=%
